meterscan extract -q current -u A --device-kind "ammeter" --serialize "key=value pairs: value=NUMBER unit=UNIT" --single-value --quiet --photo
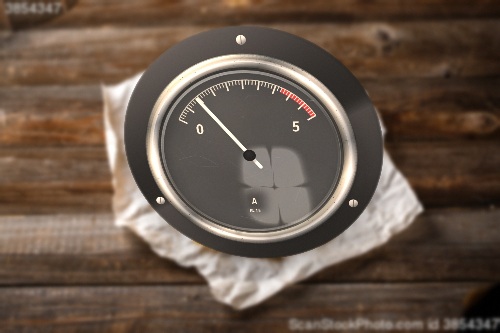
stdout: value=1 unit=A
